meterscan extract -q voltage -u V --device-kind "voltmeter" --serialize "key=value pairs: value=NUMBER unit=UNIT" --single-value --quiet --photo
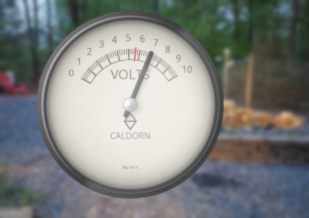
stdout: value=7 unit=V
